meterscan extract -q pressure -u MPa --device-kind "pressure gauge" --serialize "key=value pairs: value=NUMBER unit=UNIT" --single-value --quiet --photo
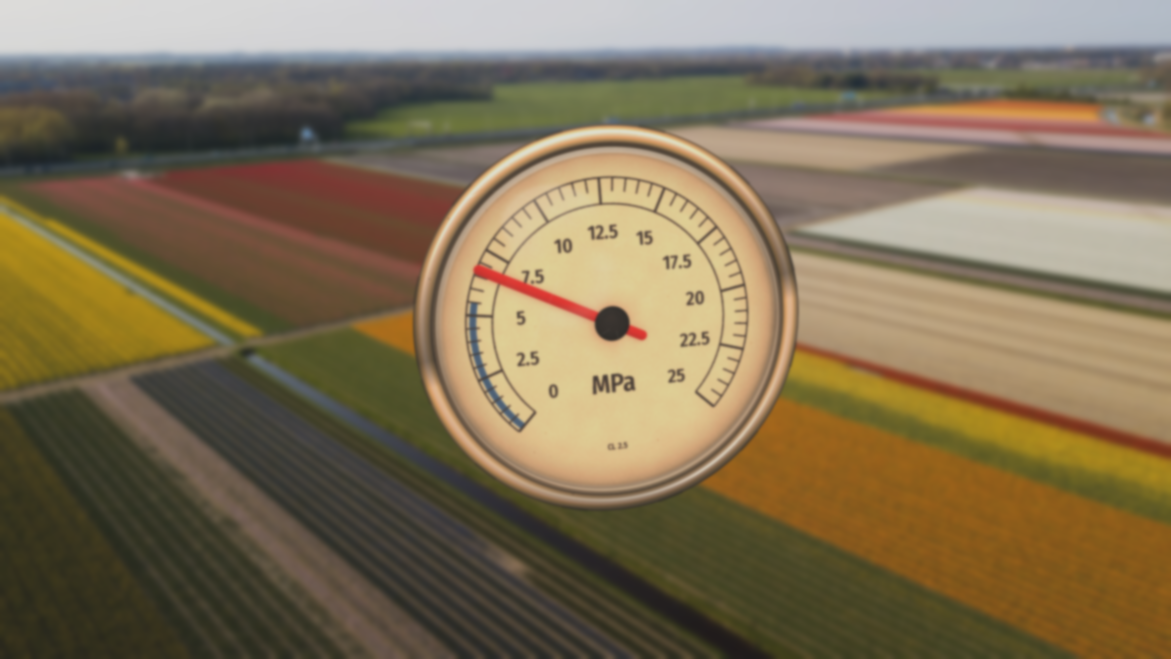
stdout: value=6.75 unit=MPa
